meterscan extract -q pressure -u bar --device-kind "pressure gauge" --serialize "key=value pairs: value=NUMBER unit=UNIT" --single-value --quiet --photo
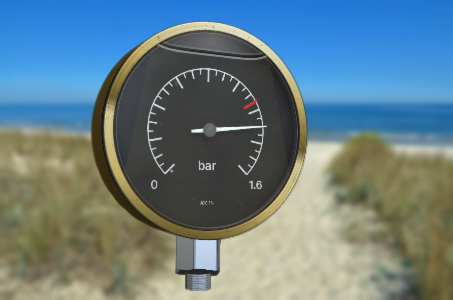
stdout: value=1.3 unit=bar
